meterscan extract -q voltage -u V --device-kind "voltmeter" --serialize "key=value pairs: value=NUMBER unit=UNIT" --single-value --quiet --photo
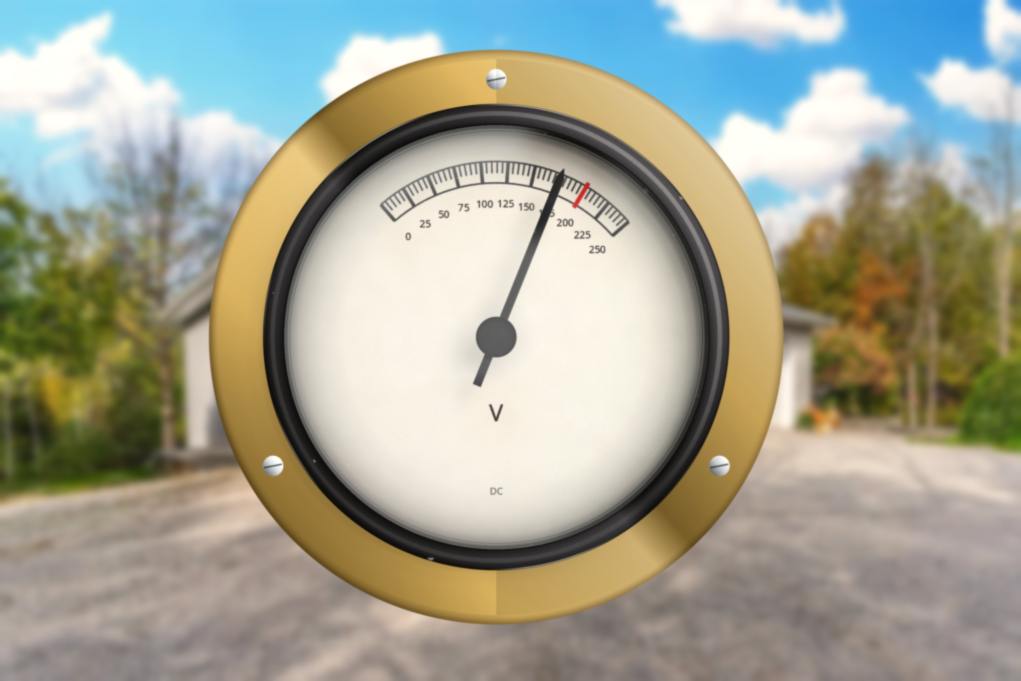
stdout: value=175 unit=V
